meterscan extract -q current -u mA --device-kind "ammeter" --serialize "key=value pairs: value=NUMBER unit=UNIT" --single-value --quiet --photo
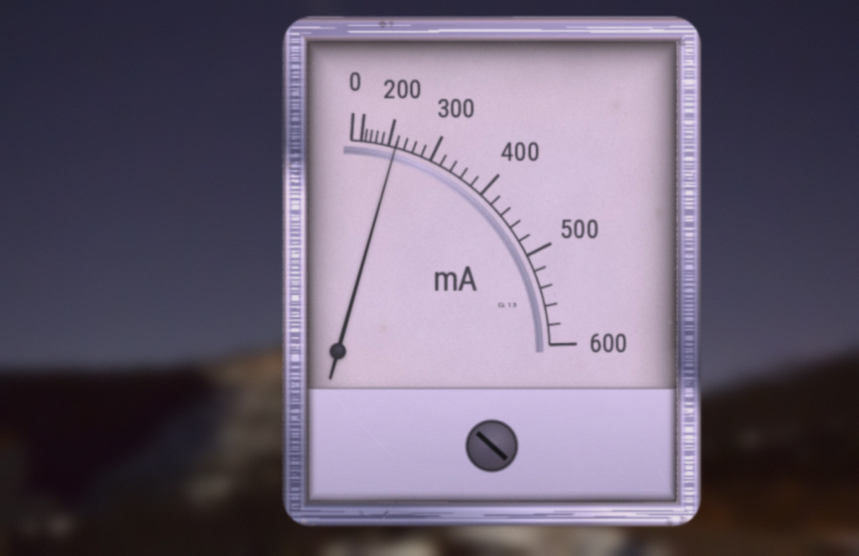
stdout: value=220 unit=mA
